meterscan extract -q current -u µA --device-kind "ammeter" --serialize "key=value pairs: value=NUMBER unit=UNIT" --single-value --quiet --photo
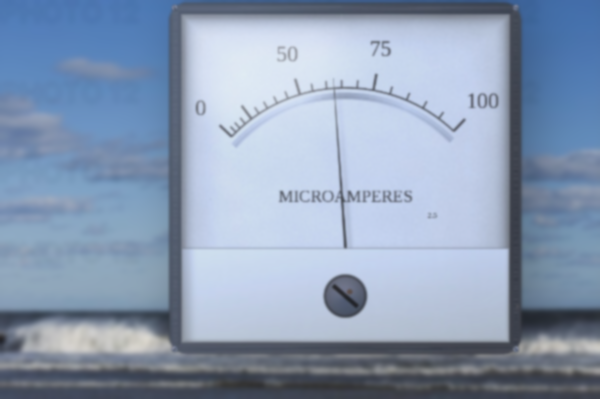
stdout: value=62.5 unit=µA
